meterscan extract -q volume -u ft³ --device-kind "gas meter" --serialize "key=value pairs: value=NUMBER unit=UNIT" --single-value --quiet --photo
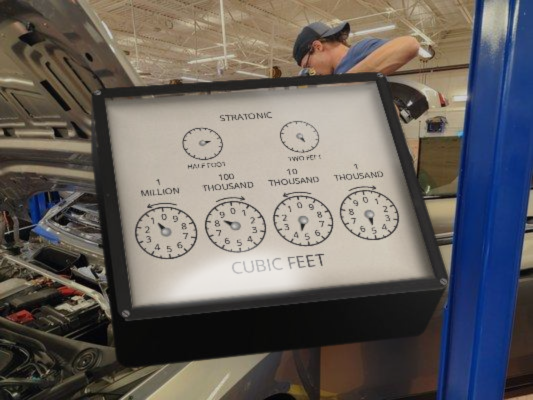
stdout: value=84500 unit=ft³
